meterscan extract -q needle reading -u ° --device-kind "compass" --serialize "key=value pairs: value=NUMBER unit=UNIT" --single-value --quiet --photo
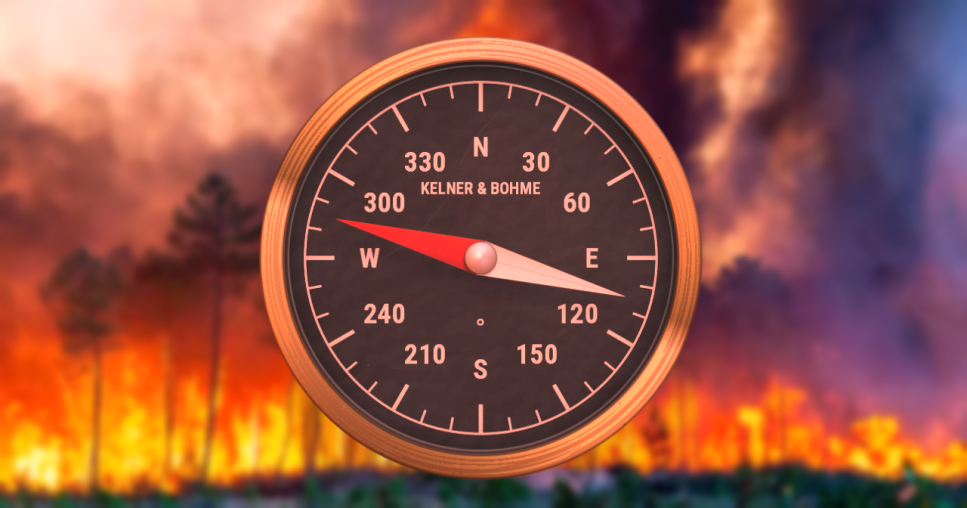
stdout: value=285 unit=°
